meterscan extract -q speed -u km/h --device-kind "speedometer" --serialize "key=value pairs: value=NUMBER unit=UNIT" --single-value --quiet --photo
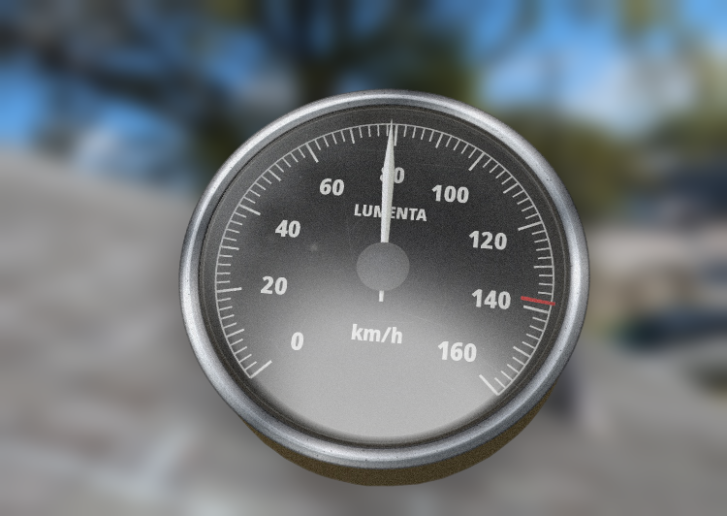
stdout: value=79 unit=km/h
